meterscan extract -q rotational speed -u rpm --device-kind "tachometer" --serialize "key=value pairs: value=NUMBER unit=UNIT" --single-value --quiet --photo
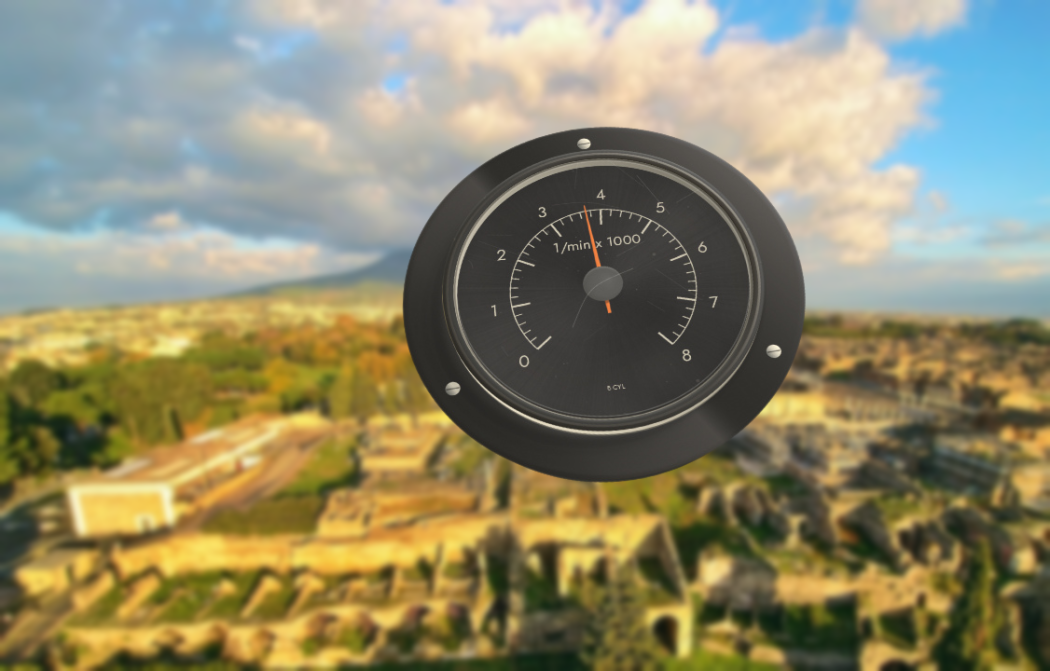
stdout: value=3700 unit=rpm
